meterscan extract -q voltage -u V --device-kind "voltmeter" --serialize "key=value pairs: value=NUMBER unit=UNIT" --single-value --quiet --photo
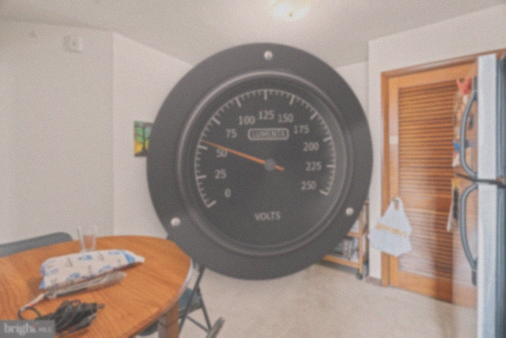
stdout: value=55 unit=V
